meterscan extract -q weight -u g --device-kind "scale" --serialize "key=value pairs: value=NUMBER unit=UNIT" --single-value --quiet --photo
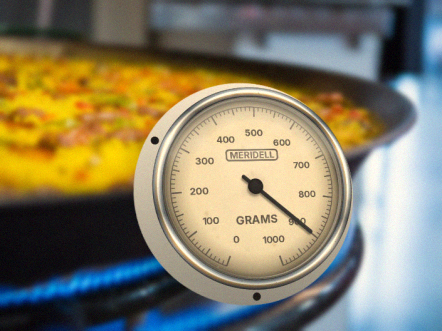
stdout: value=900 unit=g
